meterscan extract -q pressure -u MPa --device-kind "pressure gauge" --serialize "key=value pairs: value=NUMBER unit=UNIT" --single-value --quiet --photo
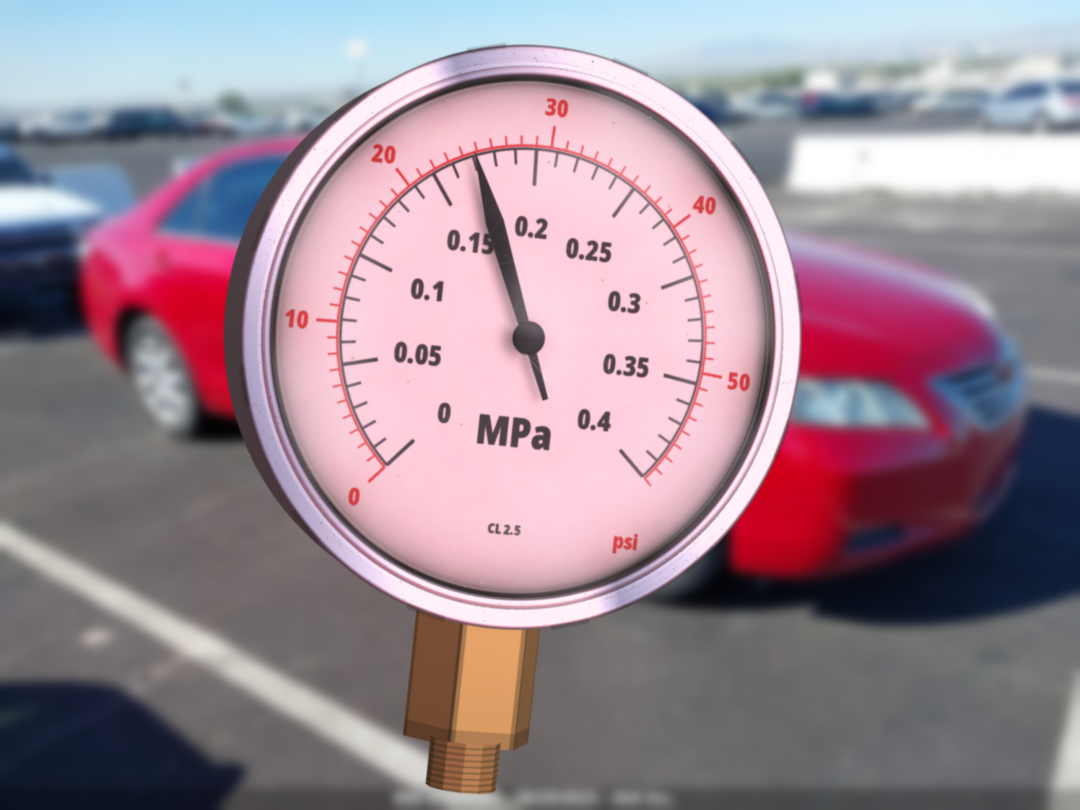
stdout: value=0.17 unit=MPa
